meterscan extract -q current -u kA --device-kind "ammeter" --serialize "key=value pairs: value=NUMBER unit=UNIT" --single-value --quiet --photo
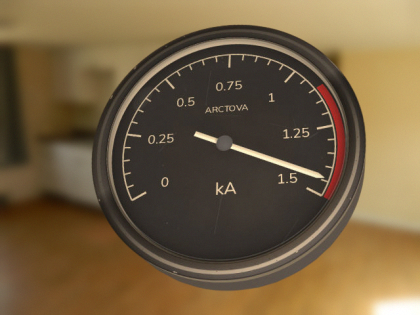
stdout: value=1.45 unit=kA
